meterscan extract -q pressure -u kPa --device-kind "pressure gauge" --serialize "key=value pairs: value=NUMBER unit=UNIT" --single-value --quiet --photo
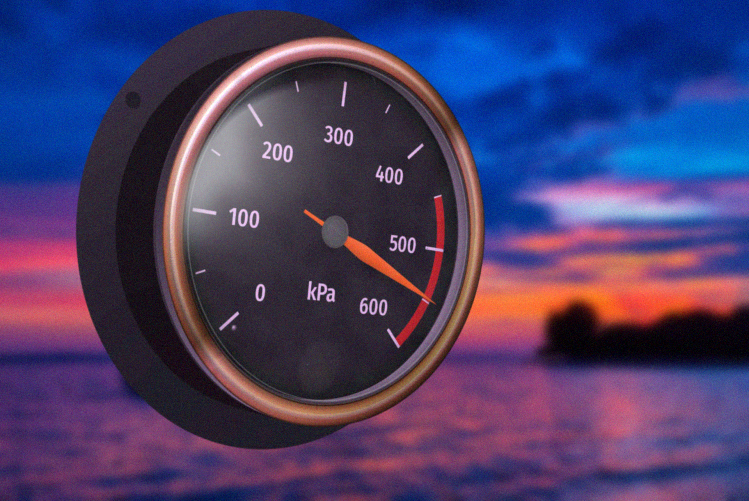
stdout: value=550 unit=kPa
